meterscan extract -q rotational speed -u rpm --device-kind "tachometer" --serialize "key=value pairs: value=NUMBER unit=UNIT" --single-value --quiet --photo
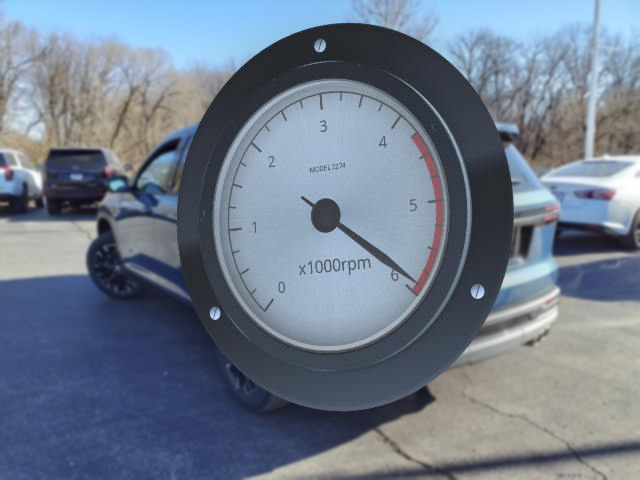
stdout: value=5875 unit=rpm
